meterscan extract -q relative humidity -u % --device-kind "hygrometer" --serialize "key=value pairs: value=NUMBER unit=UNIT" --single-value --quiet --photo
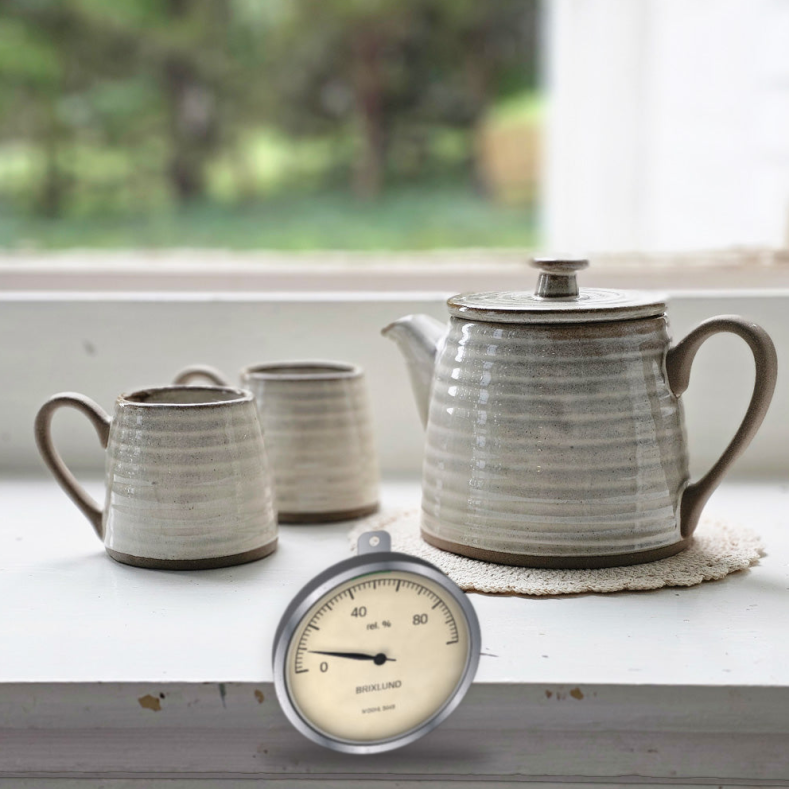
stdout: value=10 unit=%
